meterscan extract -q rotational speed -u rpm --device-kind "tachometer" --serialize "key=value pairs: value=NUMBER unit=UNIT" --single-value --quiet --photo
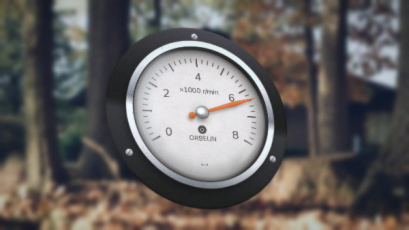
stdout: value=6400 unit=rpm
